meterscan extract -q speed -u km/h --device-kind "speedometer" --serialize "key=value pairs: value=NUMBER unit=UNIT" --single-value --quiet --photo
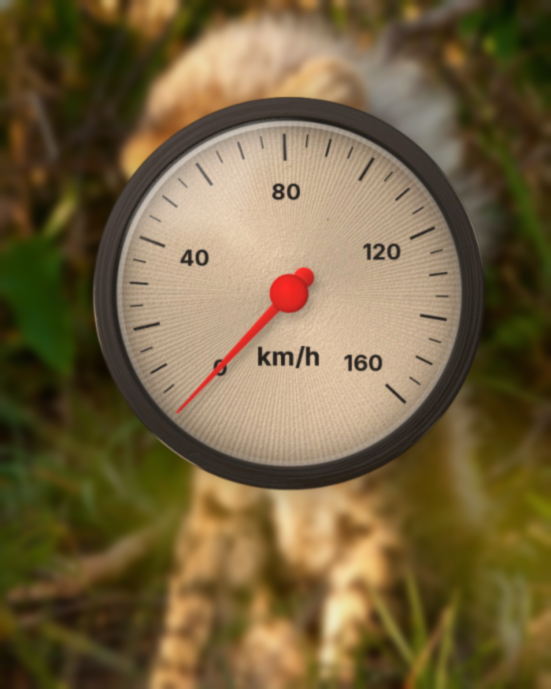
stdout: value=0 unit=km/h
